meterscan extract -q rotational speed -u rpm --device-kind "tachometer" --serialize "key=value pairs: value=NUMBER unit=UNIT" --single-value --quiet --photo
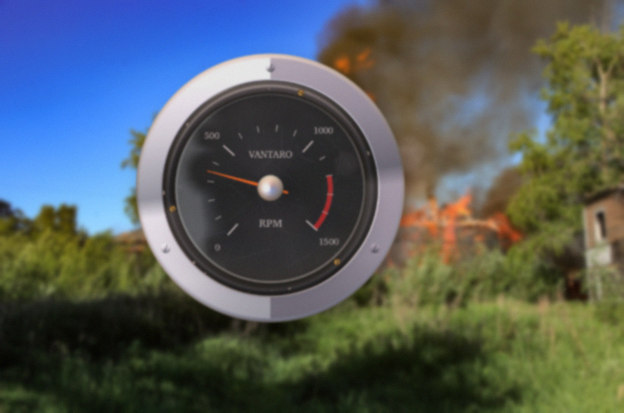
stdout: value=350 unit=rpm
